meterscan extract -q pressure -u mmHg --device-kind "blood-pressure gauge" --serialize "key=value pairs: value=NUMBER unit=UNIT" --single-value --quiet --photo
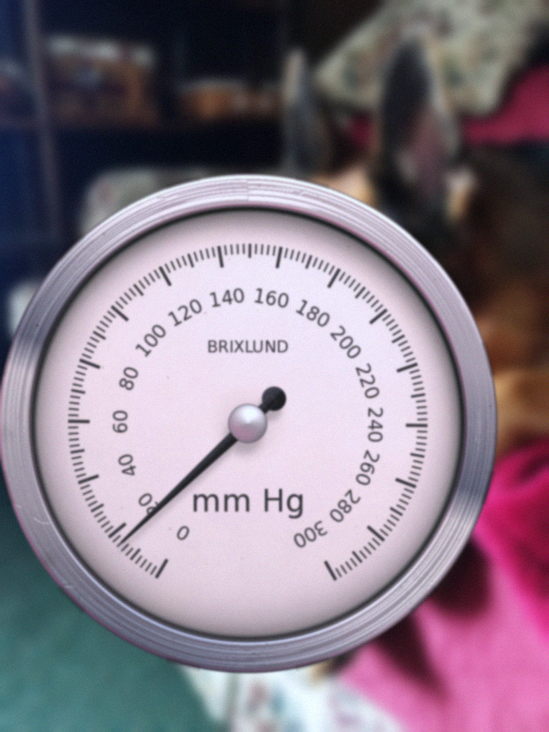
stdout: value=16 unit=mmHg
